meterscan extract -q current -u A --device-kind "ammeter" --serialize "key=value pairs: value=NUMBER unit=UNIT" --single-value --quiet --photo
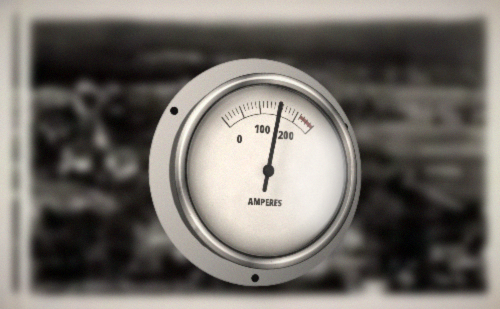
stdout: value=150 unit=A
